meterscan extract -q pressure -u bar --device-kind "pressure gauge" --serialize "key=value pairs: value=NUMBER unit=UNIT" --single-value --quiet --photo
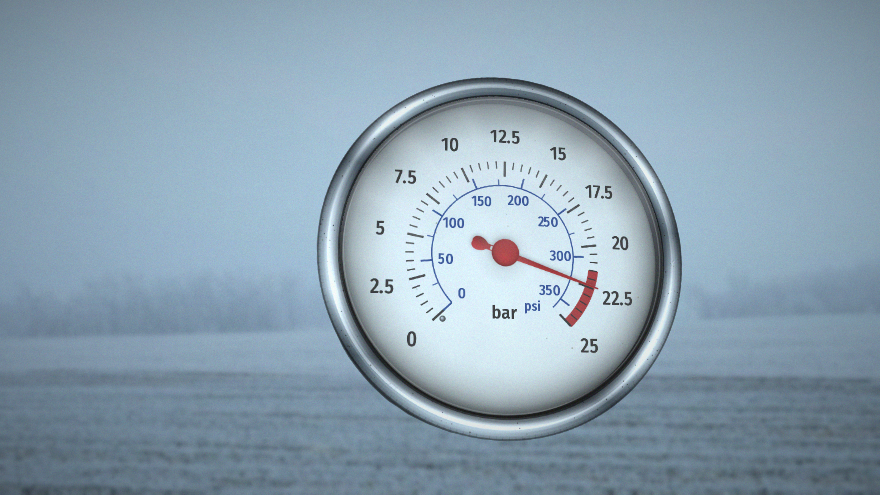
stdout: value=22.5 unit=bar
